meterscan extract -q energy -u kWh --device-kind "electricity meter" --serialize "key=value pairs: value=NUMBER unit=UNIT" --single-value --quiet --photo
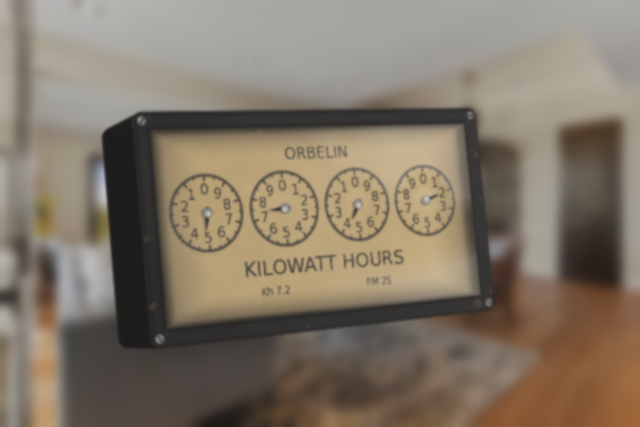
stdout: value=4742 unit=kWh
